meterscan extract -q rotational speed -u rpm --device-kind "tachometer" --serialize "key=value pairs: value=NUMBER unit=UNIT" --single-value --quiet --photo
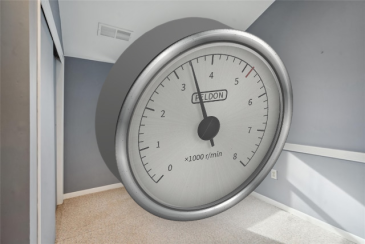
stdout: value=3400 unit=rpm
